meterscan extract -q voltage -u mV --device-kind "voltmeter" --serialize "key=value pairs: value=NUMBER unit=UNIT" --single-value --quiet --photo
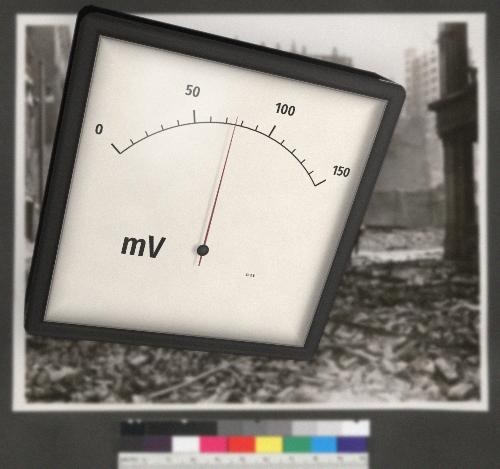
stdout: value=75 unit=mV
